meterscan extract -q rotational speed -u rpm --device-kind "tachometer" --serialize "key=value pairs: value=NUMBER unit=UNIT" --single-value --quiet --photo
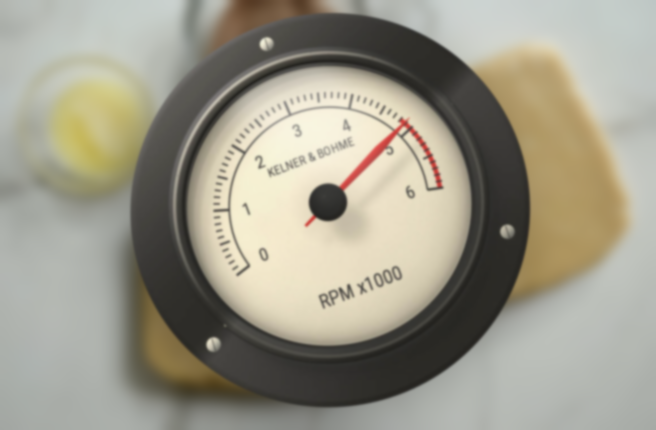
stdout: value=4900 unit=rpm
